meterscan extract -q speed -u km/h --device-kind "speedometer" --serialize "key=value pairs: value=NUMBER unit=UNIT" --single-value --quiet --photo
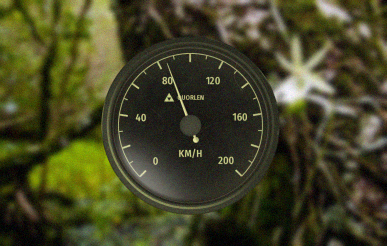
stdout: value=85 unit=km/h
